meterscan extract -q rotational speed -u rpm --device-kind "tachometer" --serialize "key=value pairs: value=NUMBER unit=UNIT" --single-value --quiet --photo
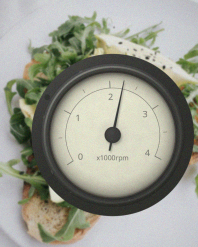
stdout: value=2250 unit=rpm
